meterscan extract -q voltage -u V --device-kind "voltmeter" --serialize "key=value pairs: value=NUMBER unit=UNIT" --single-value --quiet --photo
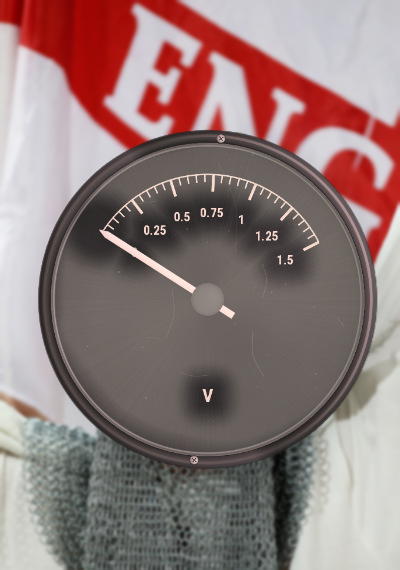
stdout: value=0 unit=V
